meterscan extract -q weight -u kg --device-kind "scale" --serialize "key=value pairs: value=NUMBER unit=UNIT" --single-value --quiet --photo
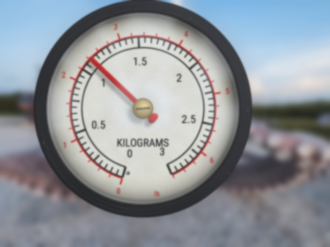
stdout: value=1.1 unit=kg
